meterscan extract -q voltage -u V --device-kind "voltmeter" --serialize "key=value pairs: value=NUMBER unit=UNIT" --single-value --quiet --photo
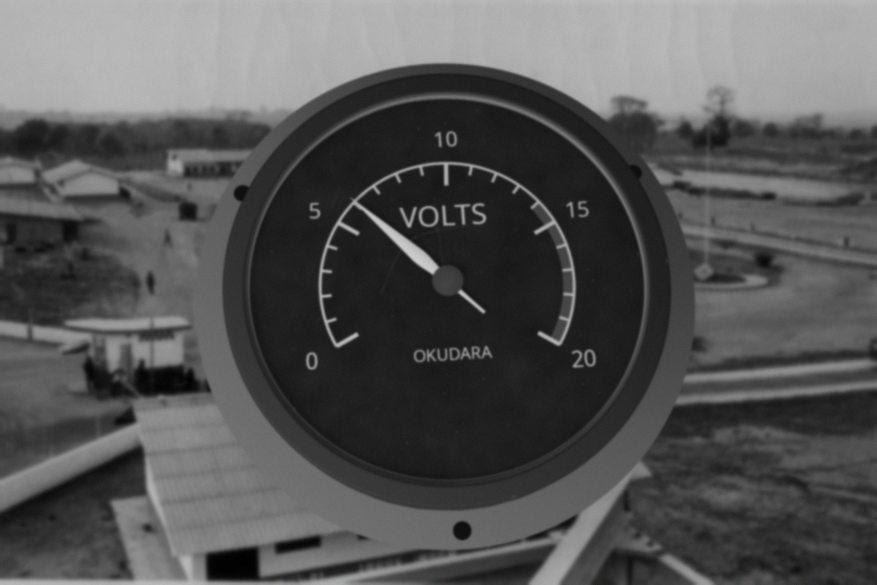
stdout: value=6 unit=V
